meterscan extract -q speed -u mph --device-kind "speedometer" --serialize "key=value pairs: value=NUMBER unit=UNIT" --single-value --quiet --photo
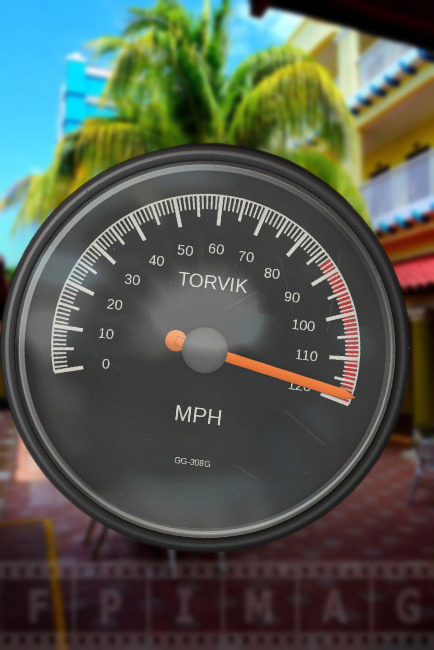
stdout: value=118 unit=mph
